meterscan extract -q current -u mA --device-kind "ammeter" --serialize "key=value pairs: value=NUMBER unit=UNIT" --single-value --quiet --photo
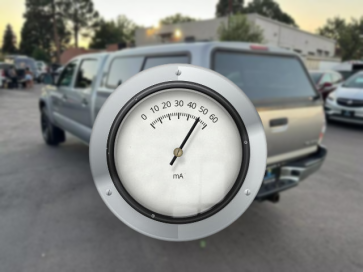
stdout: value=50 unit=mA
